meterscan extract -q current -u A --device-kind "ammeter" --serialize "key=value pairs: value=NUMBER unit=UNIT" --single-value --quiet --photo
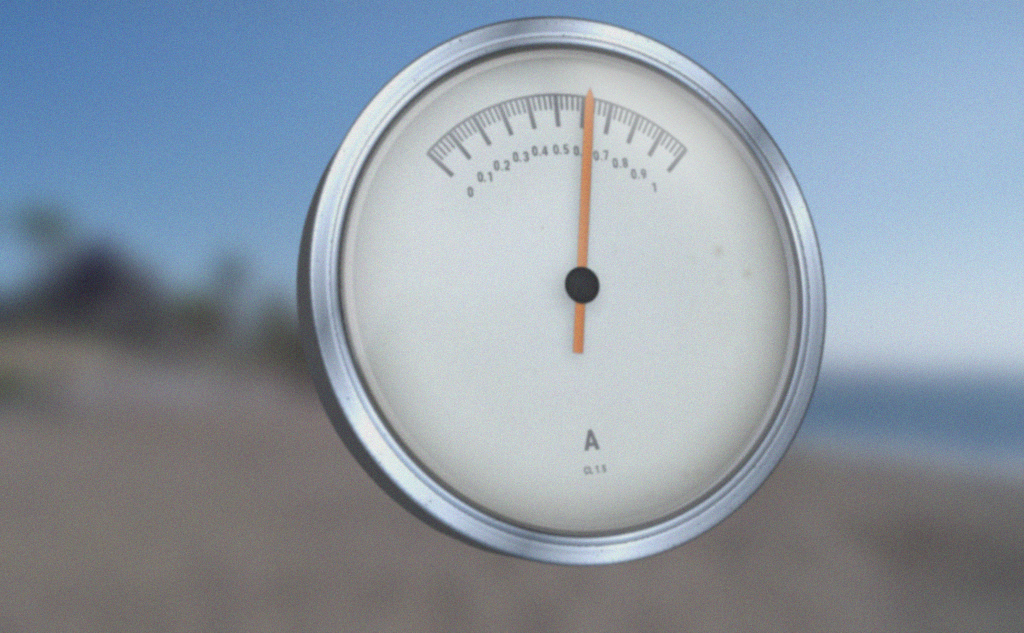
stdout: value=0.6 unit=A
